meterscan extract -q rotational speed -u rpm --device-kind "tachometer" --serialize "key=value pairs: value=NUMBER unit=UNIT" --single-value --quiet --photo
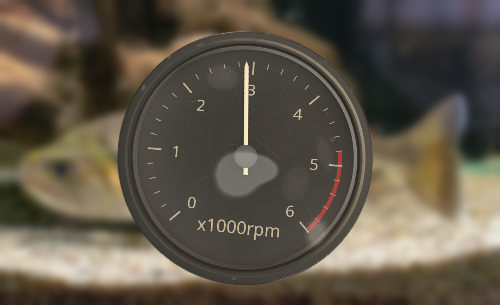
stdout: value=2900 unit=rpm
